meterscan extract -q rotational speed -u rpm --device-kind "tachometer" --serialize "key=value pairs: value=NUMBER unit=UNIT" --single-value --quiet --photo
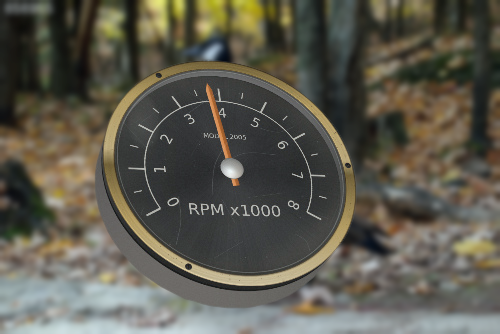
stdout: value=3750 unit=rpm
